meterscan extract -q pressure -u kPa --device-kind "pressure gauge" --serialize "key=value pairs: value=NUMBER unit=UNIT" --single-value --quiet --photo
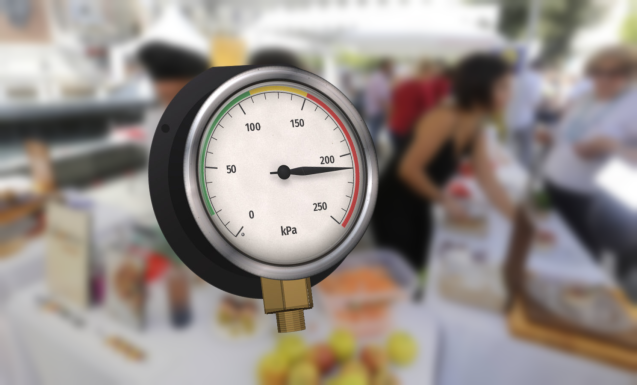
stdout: value=210 unit=kPa
